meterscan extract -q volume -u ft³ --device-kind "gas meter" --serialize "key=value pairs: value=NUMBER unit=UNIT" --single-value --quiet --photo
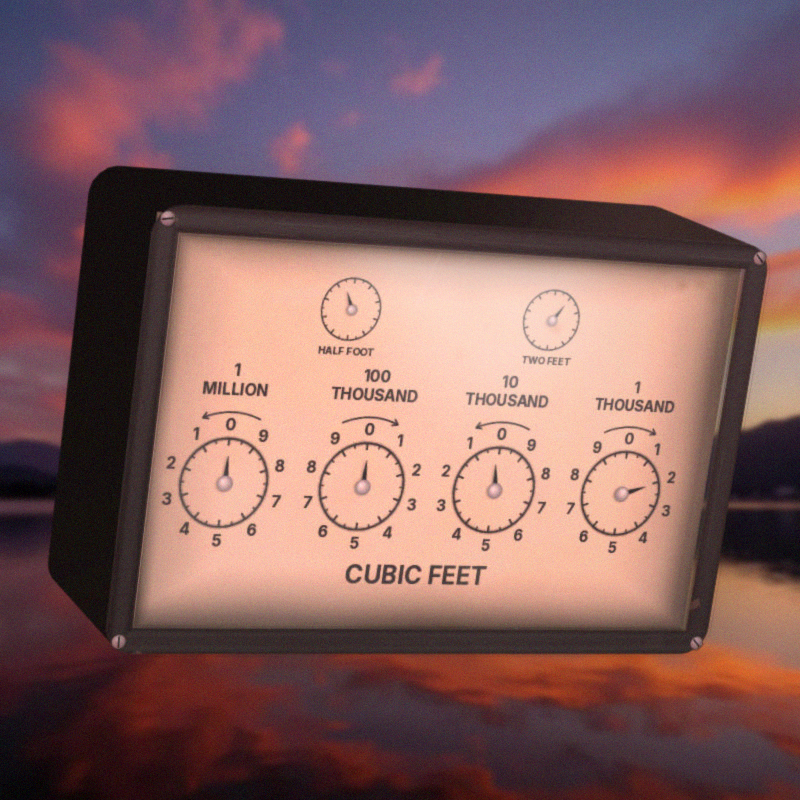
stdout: value=200 unit=ft³
